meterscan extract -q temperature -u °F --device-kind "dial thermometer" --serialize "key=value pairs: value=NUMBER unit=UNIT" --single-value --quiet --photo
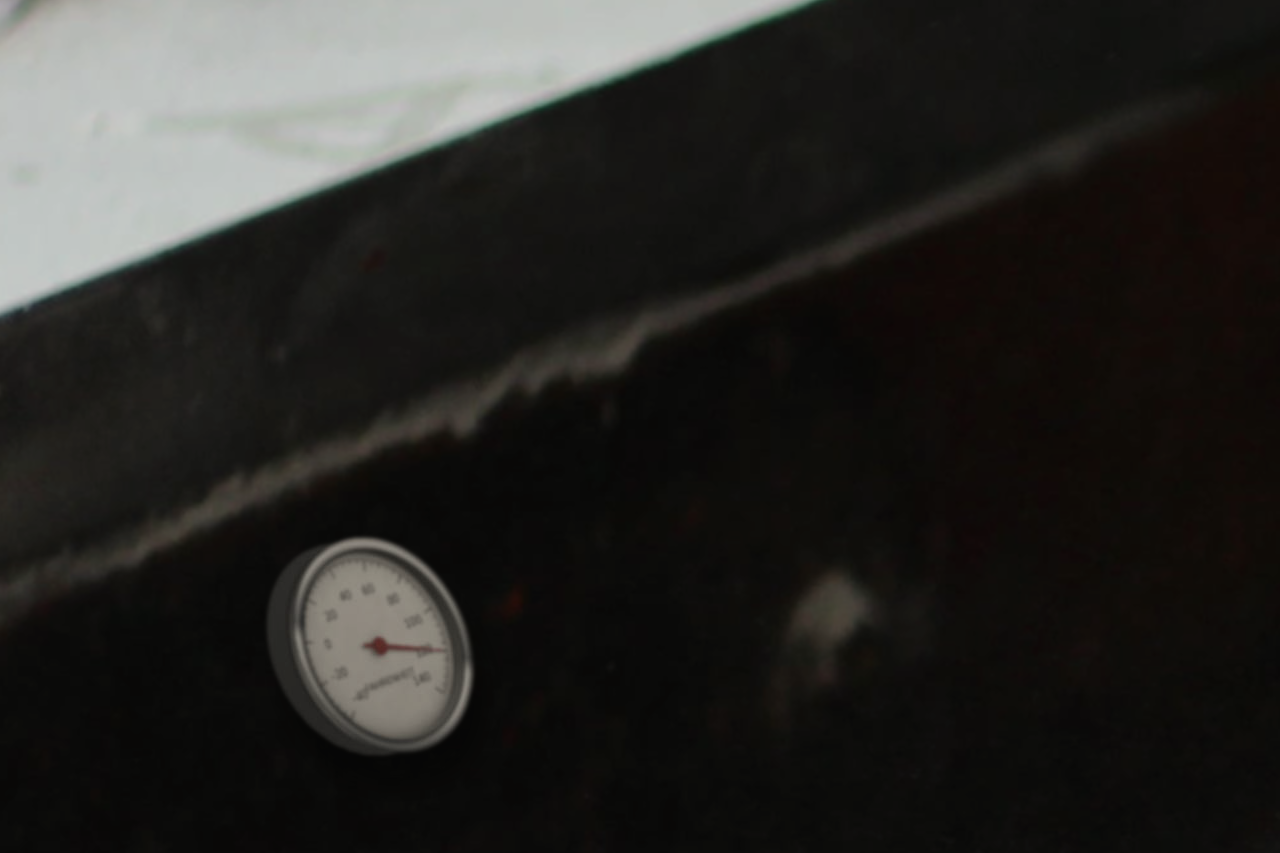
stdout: value=120 unit=°F
